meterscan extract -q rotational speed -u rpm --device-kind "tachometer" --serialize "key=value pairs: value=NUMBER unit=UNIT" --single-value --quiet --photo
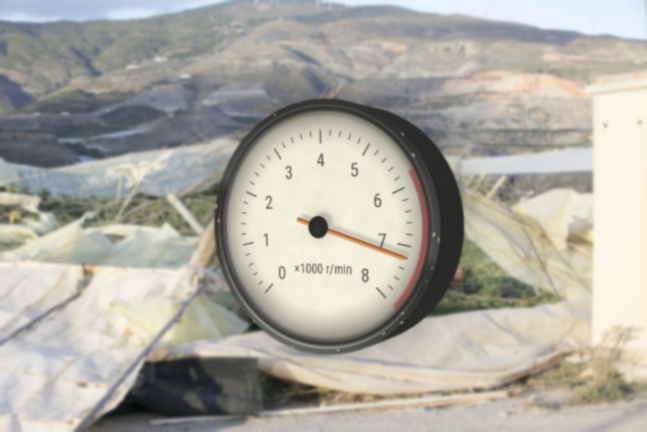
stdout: value=7200 unit=rpm
